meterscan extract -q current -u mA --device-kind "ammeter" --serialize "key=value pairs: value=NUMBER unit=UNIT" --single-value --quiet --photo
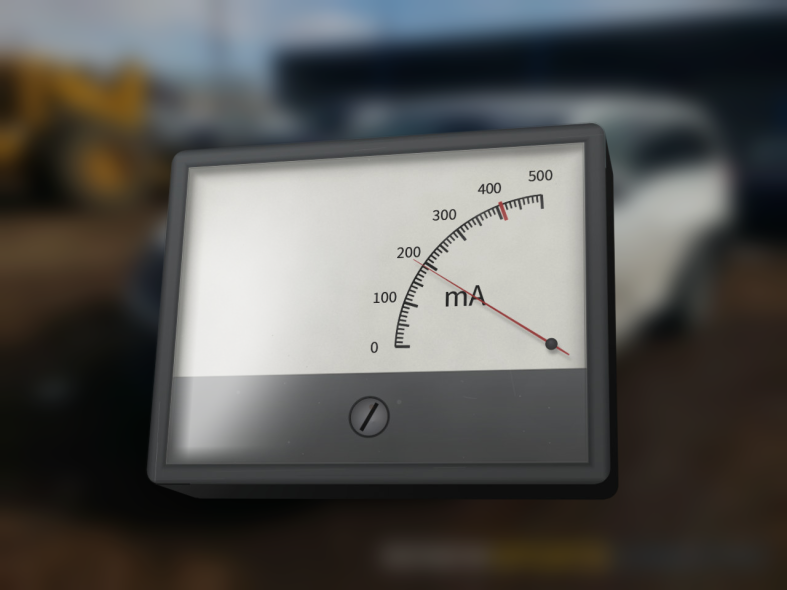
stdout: value=190 unit=mA
